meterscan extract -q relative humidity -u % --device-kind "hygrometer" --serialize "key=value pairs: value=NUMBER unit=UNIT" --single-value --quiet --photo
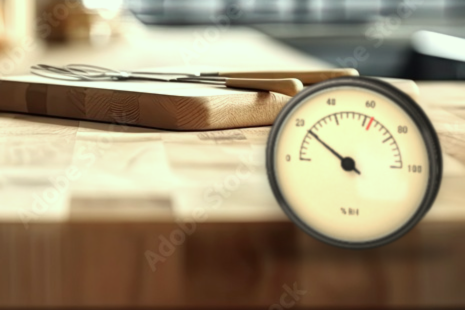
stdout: value=20 unit=%
